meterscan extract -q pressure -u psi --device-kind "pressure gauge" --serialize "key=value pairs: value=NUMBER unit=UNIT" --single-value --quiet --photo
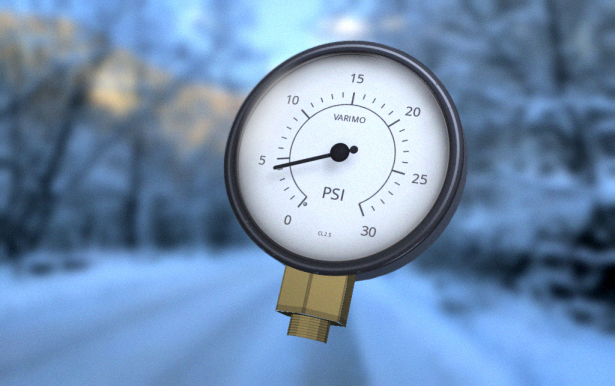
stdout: value=4 unit=psi
